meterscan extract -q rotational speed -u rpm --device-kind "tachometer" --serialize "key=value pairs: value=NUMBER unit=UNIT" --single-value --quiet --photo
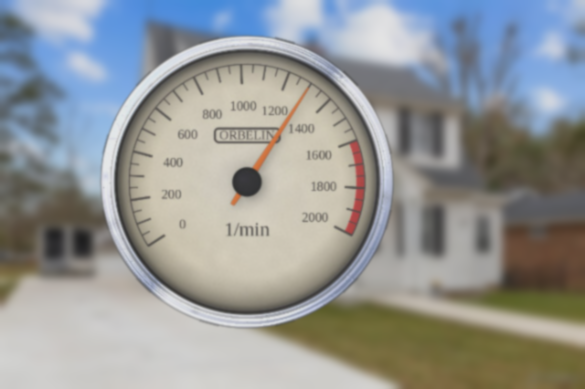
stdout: value=1300 unit=rpm
